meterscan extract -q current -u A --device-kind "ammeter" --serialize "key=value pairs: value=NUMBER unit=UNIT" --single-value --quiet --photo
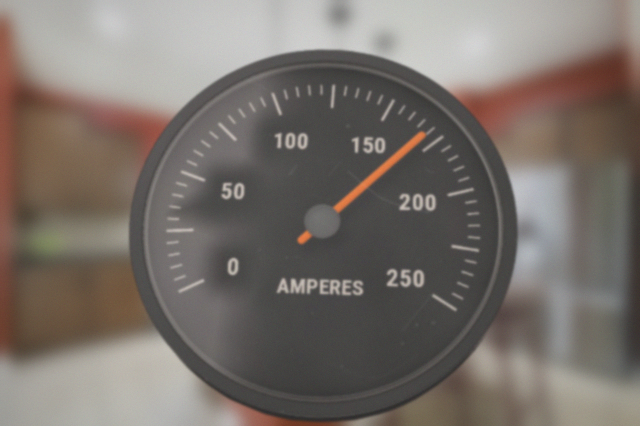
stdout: value=170 unit=A
